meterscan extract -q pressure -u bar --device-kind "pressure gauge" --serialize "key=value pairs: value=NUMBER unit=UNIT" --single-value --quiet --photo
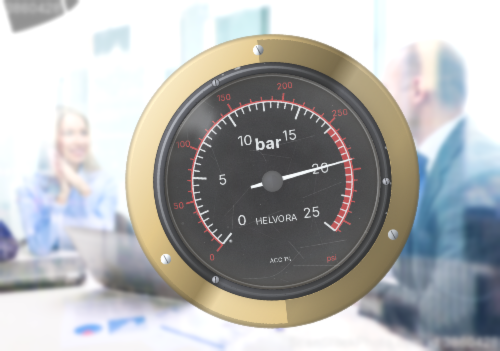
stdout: value=20 unit=bar
